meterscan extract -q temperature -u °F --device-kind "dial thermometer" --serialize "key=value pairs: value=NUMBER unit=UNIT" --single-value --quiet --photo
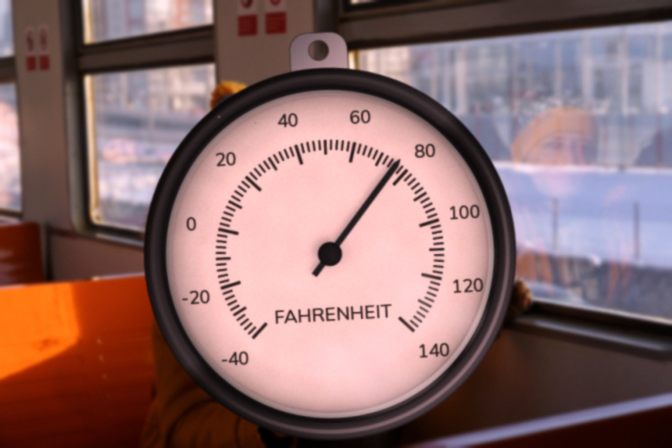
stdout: value=76 unit=°F
